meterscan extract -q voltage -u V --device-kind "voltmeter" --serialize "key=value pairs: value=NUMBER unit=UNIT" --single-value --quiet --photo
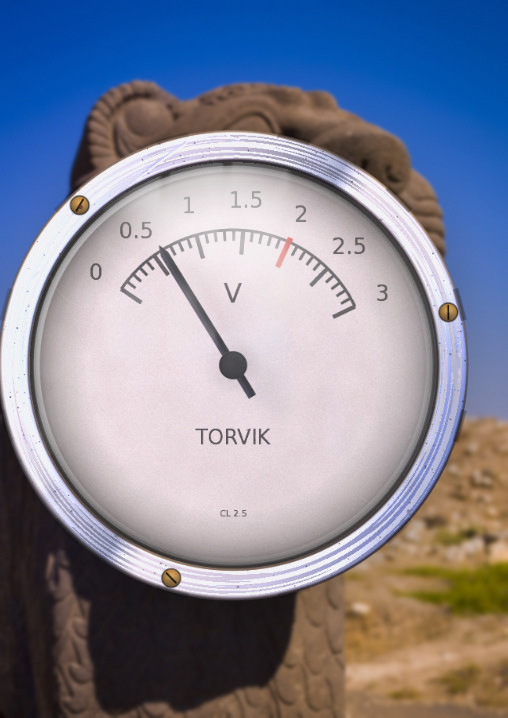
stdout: value=0.6 unit=V
